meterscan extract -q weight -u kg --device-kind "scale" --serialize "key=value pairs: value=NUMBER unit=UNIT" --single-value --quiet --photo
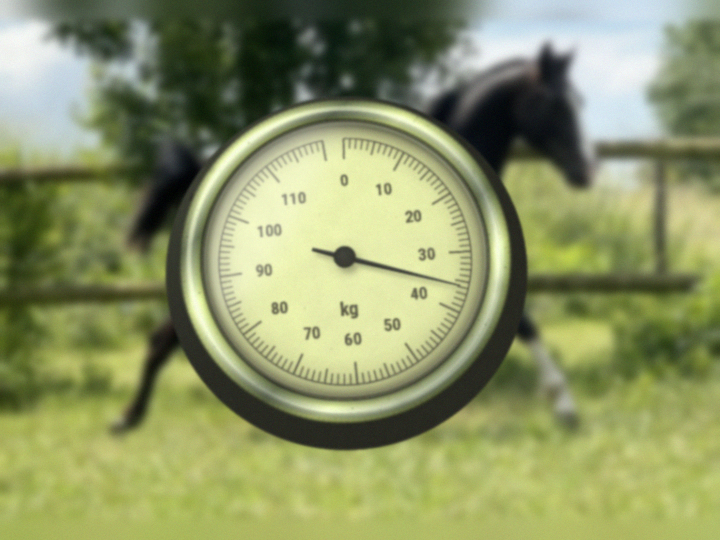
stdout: value=36 unit=kg
